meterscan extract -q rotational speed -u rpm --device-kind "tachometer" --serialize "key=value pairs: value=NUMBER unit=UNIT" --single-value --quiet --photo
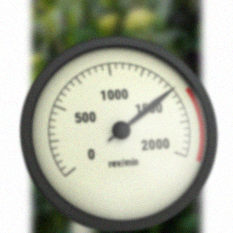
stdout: value=1500 unit=rpm
